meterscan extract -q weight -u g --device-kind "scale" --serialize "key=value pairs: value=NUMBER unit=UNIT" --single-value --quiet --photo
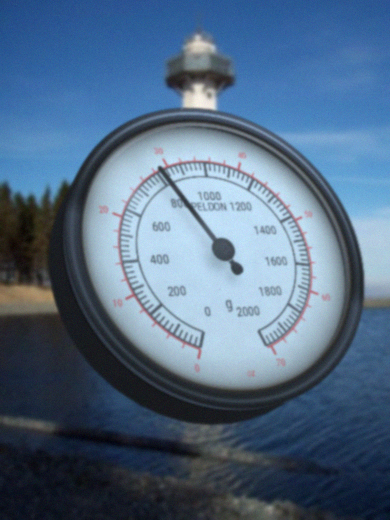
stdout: value=800 unit=g
